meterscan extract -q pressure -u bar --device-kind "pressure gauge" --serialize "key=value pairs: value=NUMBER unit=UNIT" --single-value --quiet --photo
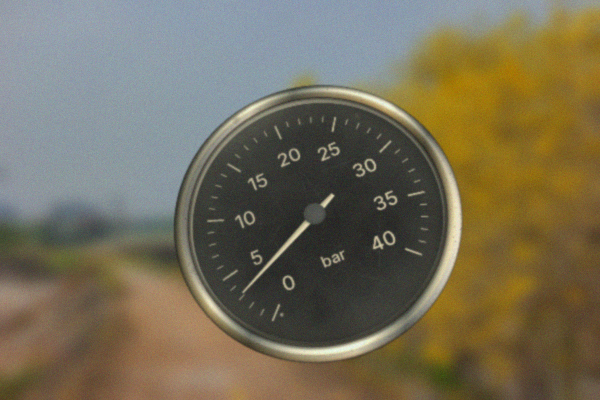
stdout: value=3 unit=bar
